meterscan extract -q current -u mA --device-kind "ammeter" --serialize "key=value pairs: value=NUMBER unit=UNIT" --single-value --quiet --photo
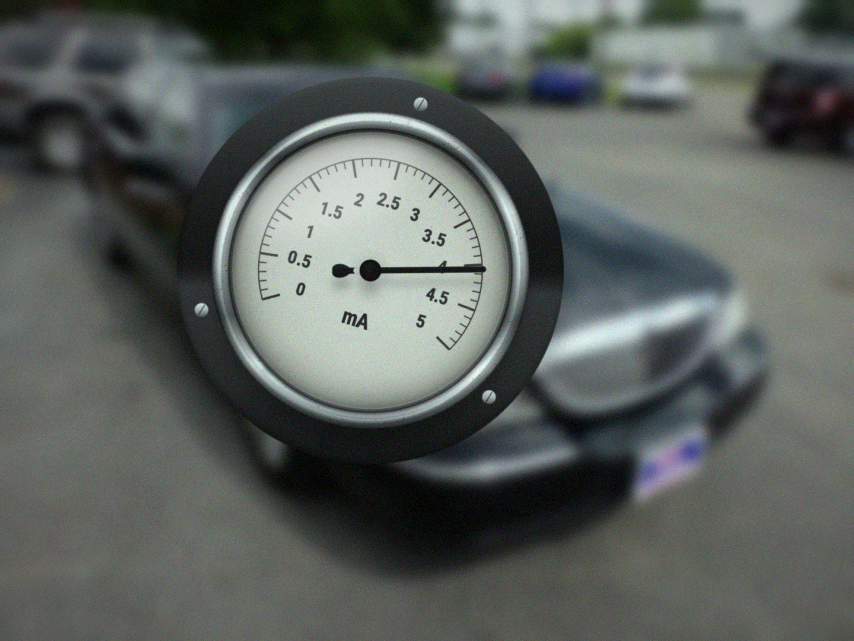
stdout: value=4.05 unit=mA
